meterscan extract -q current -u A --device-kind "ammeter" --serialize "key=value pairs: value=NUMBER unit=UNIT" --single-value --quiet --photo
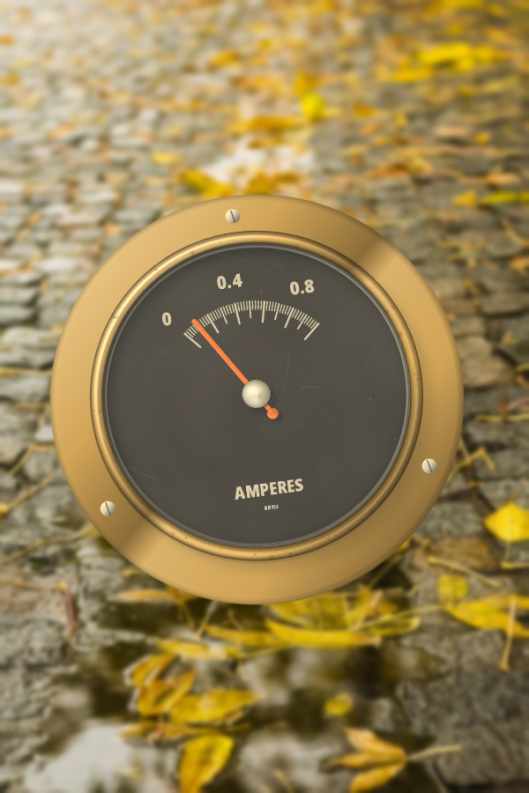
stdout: value=0.1 unit=A
